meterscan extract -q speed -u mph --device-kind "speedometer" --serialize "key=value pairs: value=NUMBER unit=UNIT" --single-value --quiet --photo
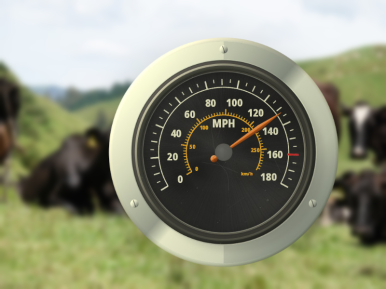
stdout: value=132.5 unit=mph
